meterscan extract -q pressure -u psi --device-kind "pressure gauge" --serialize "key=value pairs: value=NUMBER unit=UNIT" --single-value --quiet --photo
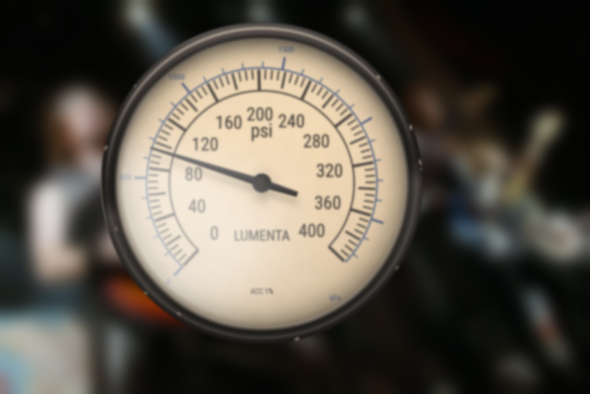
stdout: value=95 unit=psi
